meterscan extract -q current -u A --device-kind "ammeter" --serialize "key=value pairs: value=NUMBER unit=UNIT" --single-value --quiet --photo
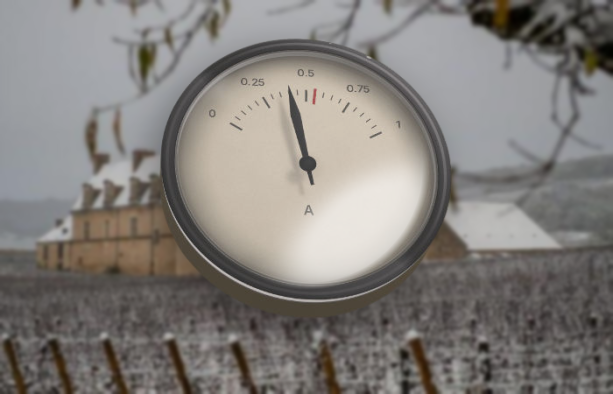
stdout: value=0.4 unit=A
